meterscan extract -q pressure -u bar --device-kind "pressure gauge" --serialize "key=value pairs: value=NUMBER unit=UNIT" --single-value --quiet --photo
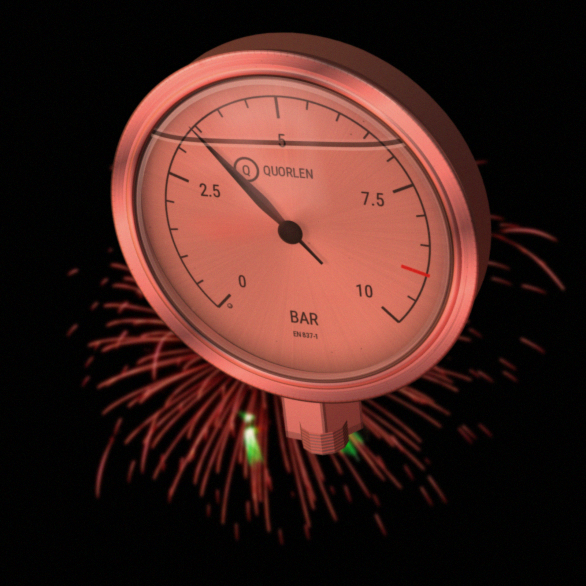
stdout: value=3.5 unit=bar
